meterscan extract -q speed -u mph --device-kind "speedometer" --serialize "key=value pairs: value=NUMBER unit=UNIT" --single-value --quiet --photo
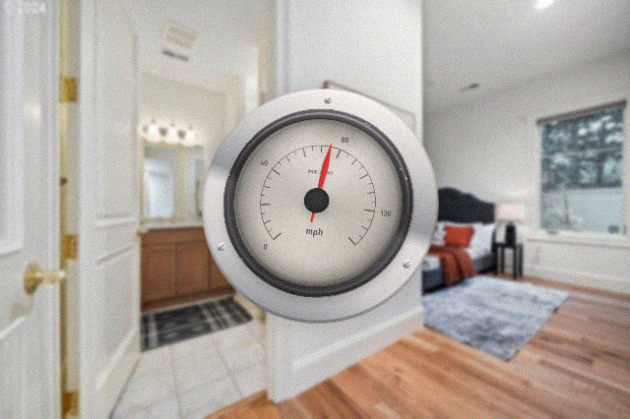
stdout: value=75 unit=mph
